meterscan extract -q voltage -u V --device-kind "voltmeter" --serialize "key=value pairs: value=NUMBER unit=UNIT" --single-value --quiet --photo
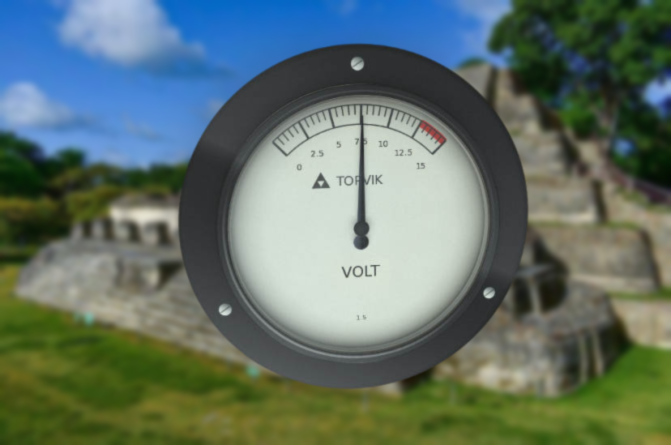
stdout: value=7.5 unit=V
